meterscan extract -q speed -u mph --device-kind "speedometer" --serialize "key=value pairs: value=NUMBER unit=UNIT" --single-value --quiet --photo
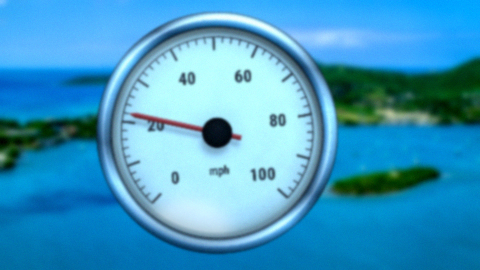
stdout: value=22 unit=mph
